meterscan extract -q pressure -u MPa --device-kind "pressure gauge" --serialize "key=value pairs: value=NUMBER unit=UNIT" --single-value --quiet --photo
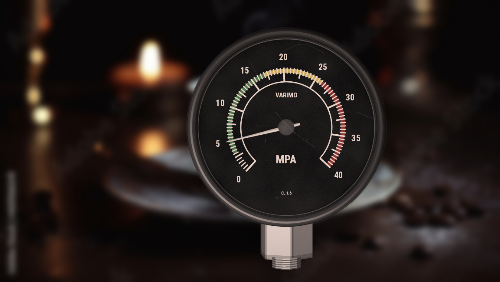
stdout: value=5 unit=MPa
